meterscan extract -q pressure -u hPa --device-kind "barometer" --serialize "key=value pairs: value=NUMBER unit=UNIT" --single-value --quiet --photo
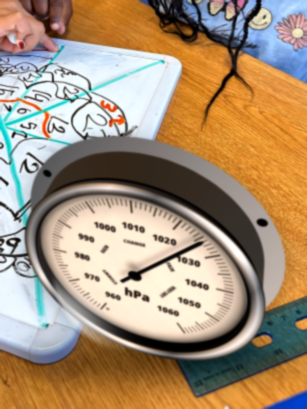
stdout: value=1025 unit=hPa
